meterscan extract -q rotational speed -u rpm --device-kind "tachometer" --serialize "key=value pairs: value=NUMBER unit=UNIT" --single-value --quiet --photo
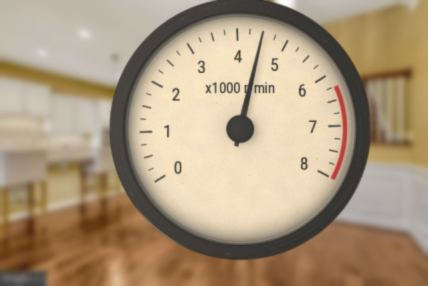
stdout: value=4500 unit=rpm
